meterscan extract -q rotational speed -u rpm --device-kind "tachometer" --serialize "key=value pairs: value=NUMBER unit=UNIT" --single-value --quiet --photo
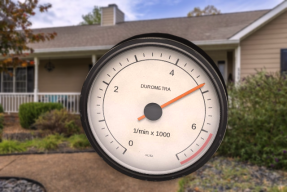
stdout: value=4800 unit=rpm
